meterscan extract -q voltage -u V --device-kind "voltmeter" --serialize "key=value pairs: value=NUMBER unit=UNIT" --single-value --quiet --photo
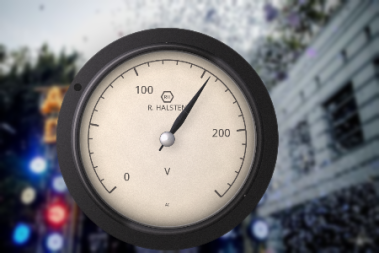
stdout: value=155 unit=V
